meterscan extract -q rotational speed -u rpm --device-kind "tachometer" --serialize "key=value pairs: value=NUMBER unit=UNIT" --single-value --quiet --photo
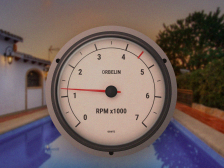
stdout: value=1250 unit=rpm
